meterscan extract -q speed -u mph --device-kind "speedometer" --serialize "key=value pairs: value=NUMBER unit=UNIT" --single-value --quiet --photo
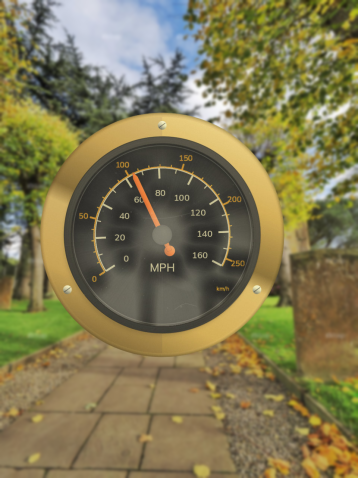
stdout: value=65 unit=mph
